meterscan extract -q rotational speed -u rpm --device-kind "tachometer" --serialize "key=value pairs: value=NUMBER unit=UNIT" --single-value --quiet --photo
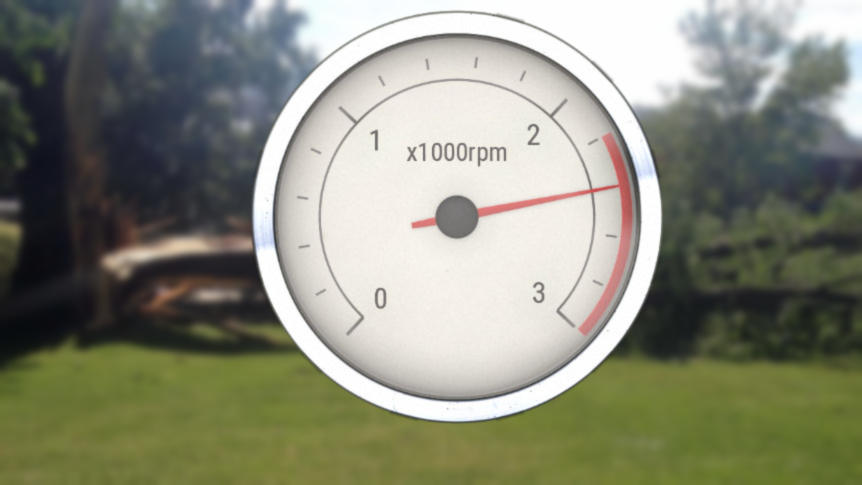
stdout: value=2400 unit=rpm
